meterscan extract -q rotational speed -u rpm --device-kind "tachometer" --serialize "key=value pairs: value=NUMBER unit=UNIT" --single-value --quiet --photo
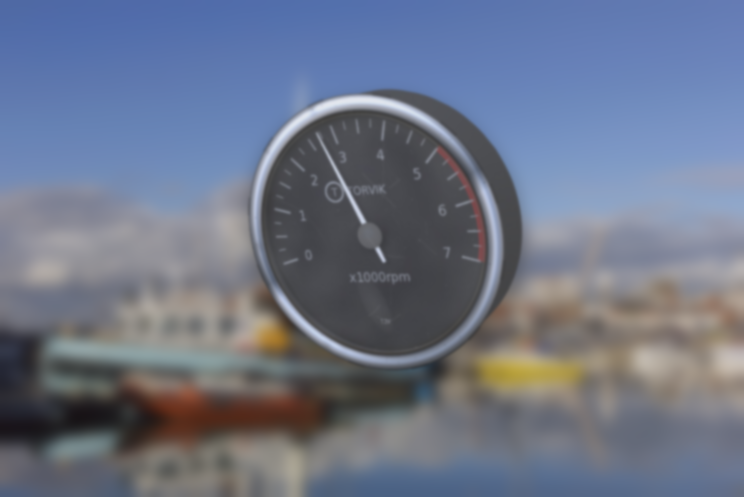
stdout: value=2750 unit=rpm
